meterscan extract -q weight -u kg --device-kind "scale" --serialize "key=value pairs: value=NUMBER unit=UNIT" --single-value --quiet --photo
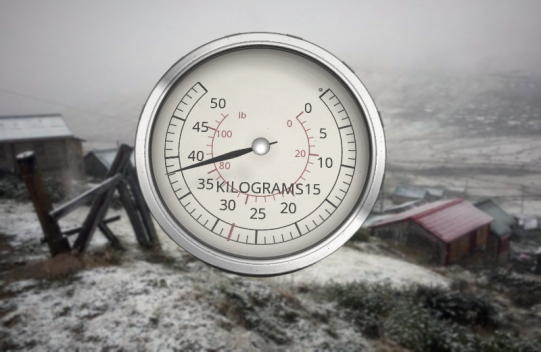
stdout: value=38 unit=kg
